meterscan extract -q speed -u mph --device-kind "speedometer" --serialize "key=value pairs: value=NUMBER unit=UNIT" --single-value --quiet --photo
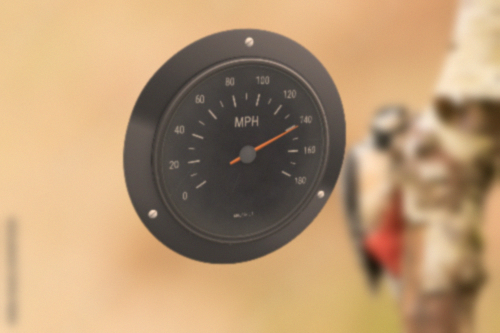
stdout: value=140 unit=mph
